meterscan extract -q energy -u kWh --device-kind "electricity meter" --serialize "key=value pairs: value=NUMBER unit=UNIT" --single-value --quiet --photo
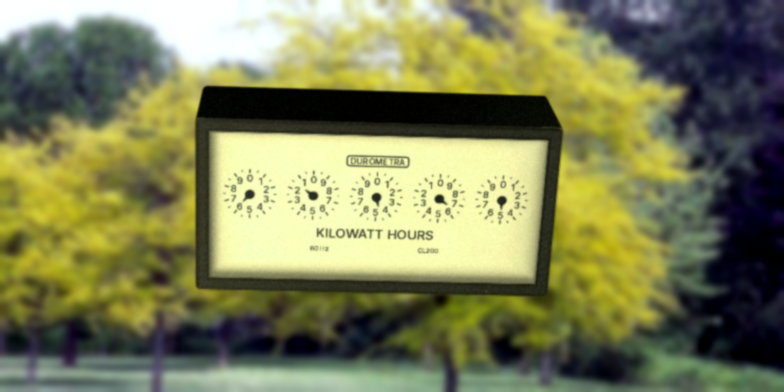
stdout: value=61465 unit=kWh
